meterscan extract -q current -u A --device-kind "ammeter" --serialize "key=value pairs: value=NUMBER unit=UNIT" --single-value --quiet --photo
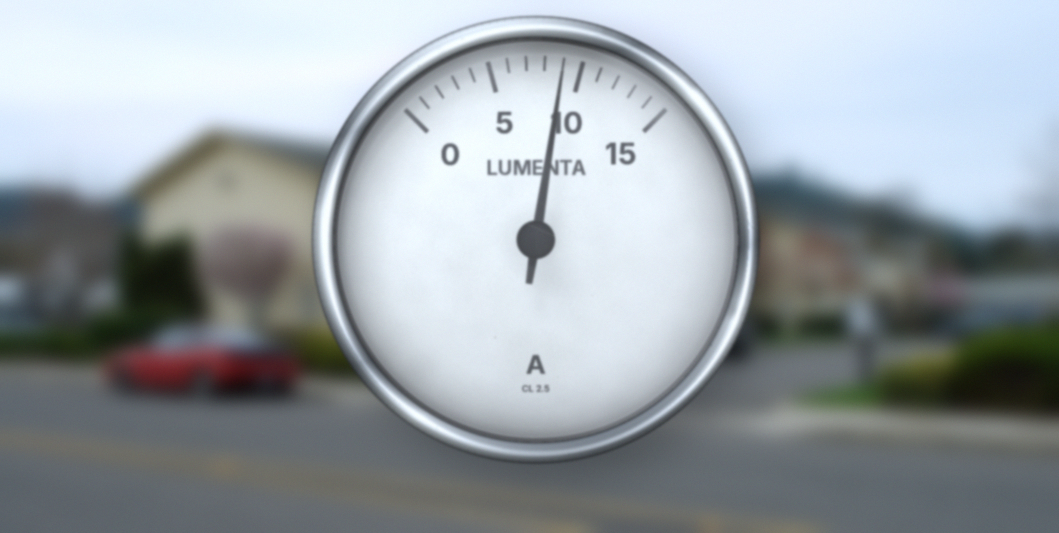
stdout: value=9 unit=A
